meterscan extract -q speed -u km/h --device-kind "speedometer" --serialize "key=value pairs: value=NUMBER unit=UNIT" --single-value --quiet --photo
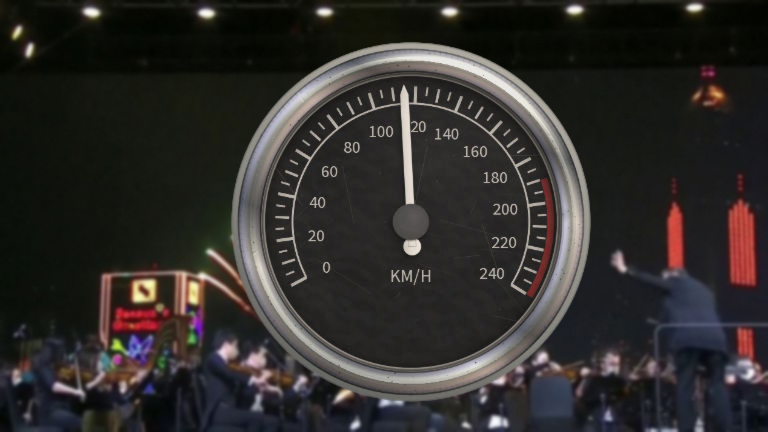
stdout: value=115 unit=km/h
